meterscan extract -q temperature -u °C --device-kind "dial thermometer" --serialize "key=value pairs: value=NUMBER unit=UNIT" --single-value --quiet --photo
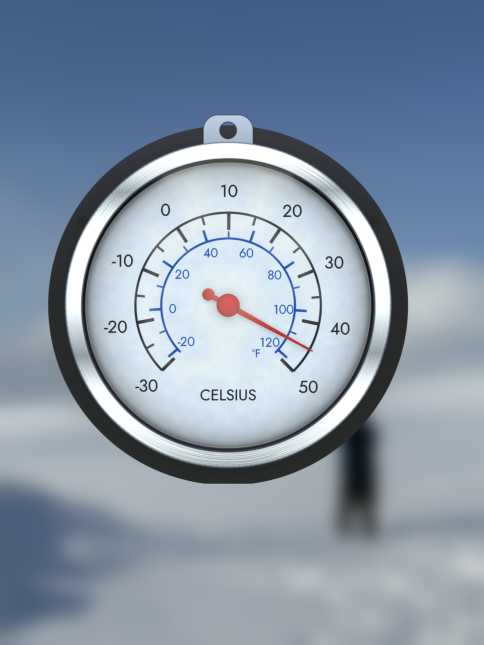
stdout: value=45 unit=°C
